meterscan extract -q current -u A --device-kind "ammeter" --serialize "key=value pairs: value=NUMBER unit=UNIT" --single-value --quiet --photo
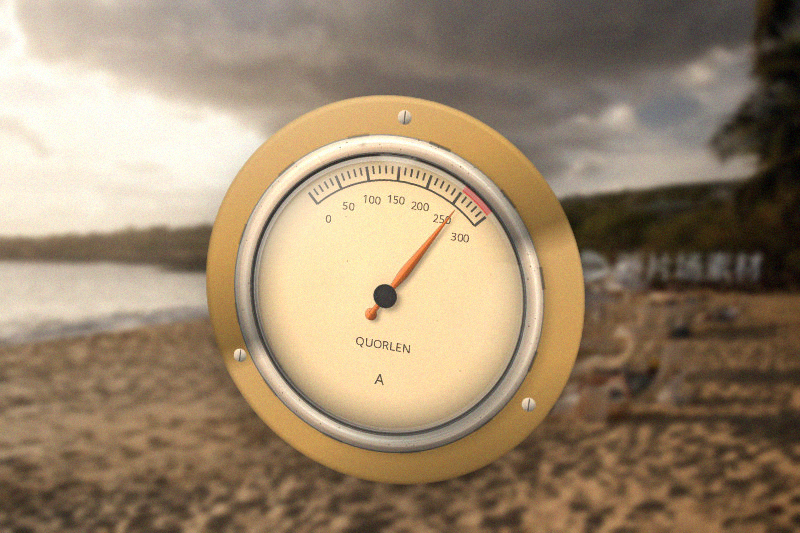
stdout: value=260 unit=A
